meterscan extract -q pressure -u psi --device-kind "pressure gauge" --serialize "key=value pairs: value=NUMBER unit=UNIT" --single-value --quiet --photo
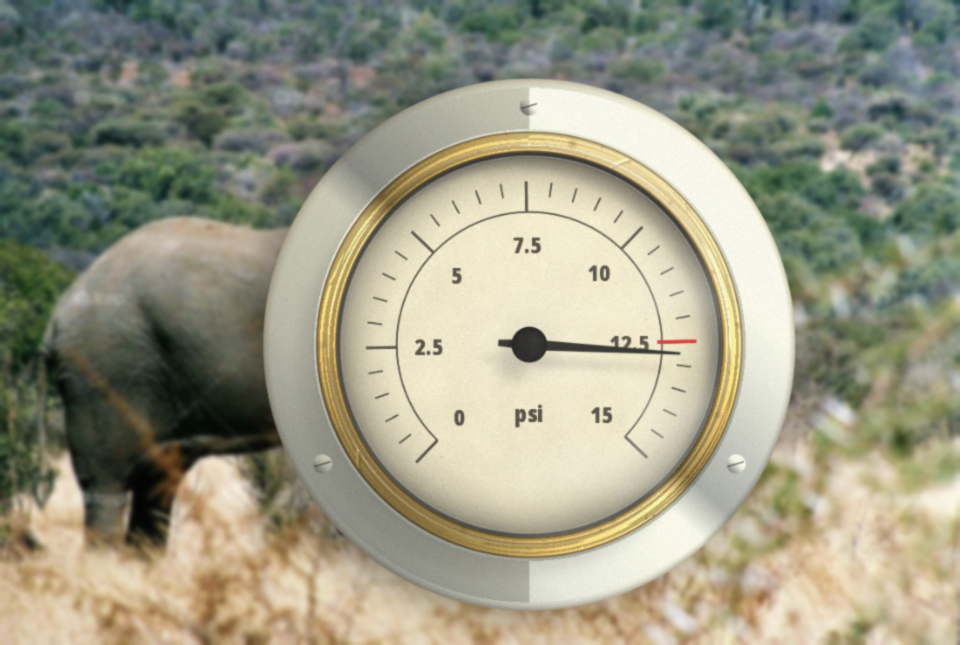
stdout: value=12.75 unit=psi
